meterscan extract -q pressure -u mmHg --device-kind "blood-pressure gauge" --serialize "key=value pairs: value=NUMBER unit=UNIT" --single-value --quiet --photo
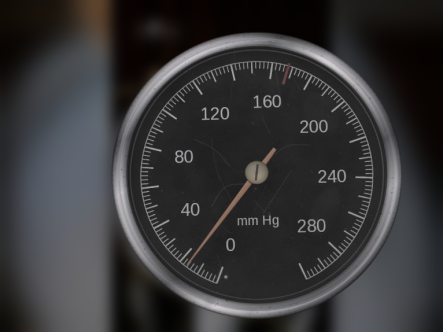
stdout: value=16 unit=mmHg
